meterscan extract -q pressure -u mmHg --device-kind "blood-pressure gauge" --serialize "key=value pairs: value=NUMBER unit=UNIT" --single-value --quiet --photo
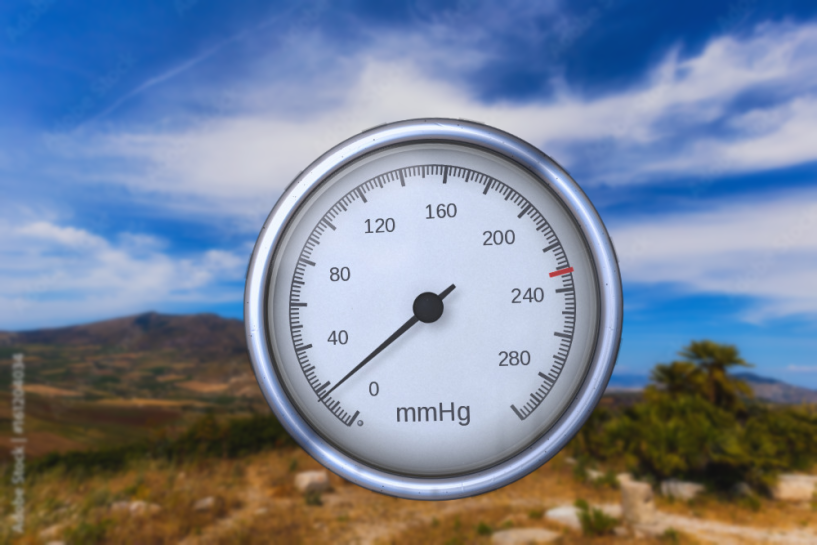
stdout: value=16 unit=mmHg
